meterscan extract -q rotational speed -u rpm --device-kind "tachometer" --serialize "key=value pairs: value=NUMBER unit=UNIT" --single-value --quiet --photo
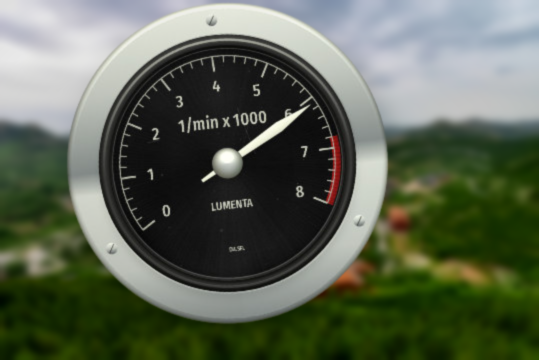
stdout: value=6100 unit=rpm
